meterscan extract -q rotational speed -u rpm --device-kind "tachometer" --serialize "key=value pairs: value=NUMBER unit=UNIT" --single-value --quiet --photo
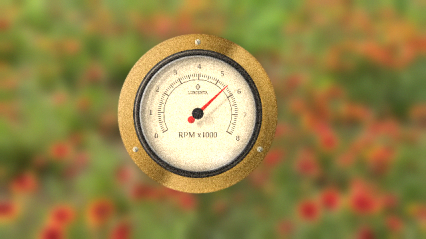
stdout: value=5500 unit=rpm
